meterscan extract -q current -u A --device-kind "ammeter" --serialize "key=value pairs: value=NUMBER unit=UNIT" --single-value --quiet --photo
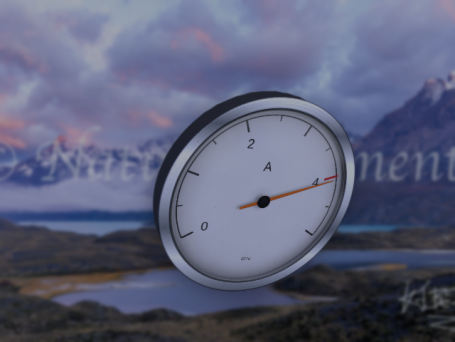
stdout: value=4 unit=A
